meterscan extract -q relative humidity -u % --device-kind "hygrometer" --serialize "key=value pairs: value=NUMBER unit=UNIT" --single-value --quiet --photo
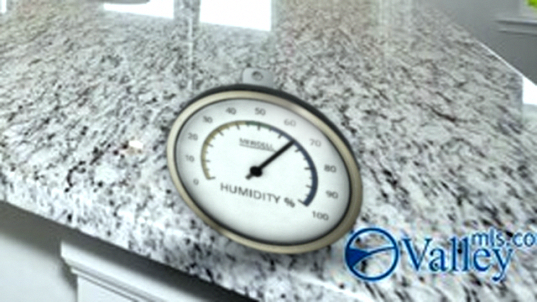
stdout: value=65 unit=%
